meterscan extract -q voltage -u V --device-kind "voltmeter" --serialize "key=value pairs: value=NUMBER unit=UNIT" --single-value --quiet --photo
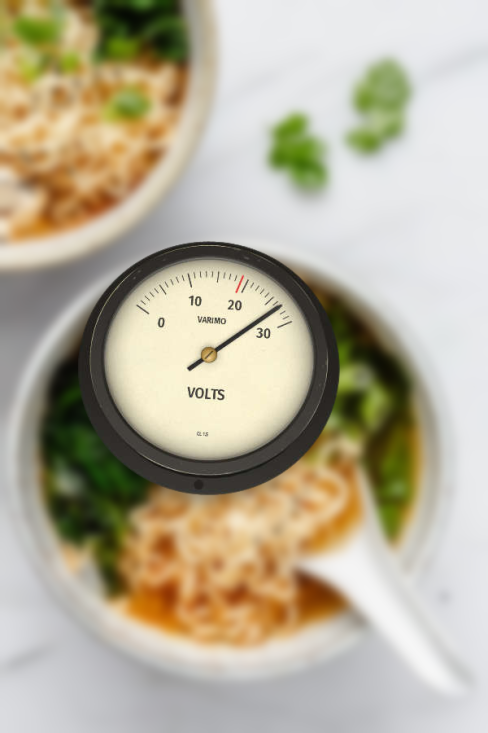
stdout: value=27 unit=V
